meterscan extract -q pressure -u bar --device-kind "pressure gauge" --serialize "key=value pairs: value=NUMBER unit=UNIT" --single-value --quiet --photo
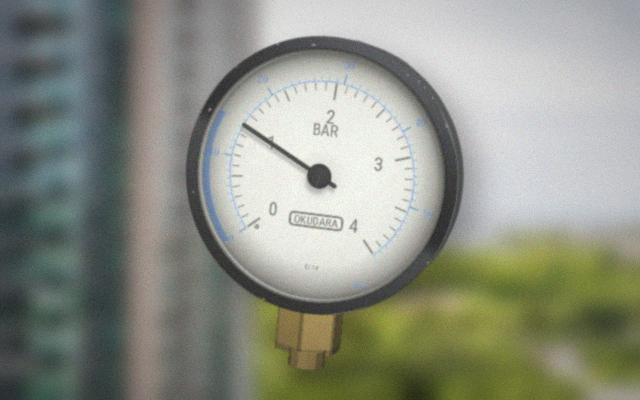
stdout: value=1 unit=bar
